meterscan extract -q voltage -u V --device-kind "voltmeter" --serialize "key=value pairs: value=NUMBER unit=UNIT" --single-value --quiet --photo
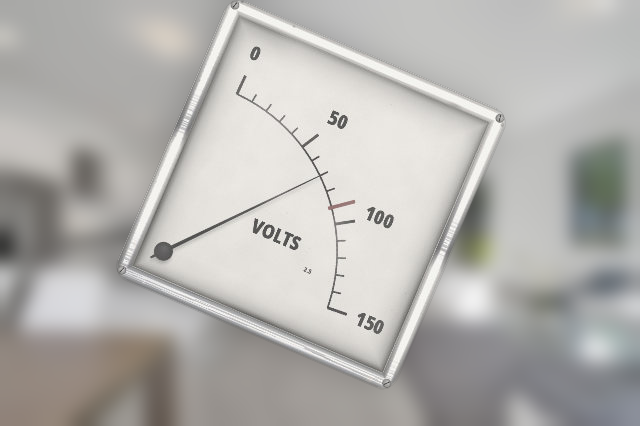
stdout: value=70 unit=V
